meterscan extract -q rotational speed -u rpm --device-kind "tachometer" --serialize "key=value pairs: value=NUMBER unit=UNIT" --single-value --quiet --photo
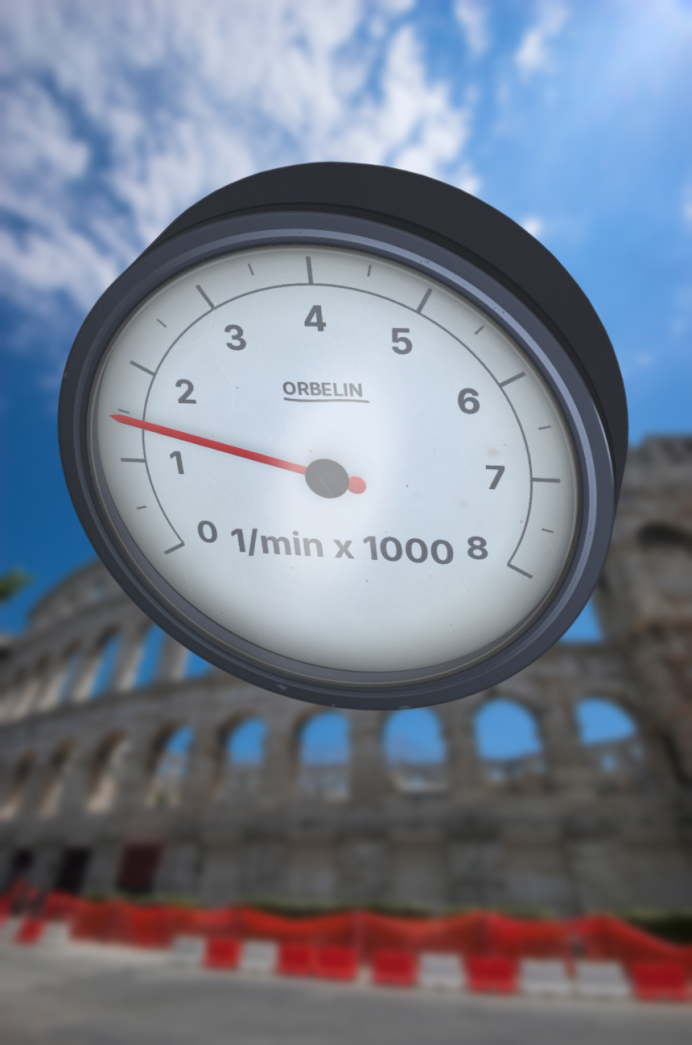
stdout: value=1500 unit=rpm
